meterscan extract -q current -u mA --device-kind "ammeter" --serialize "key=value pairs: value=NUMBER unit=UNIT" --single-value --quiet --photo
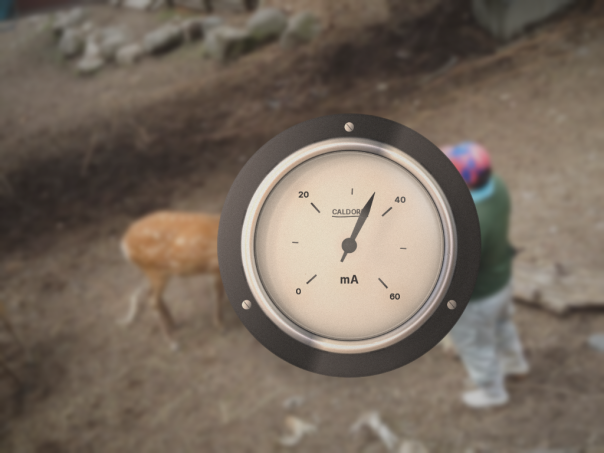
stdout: value=35 unit=mA
